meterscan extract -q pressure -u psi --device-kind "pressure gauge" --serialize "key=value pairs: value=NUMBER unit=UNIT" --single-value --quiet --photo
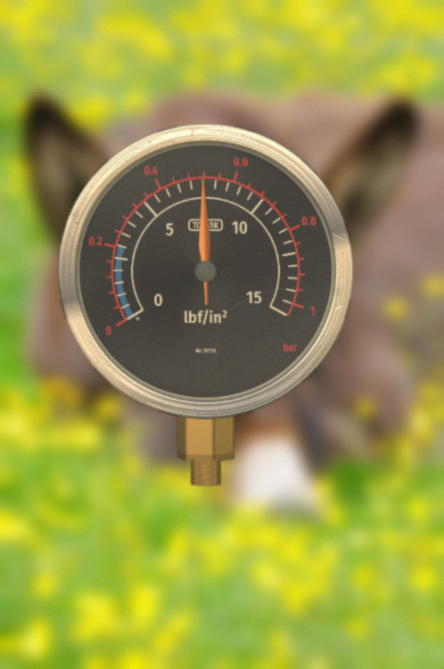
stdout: value=7.5 unit=psi
